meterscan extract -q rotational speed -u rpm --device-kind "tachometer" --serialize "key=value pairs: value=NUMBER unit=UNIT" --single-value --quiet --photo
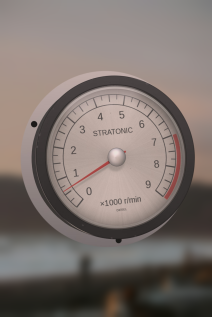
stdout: value=625 unit=rpm
